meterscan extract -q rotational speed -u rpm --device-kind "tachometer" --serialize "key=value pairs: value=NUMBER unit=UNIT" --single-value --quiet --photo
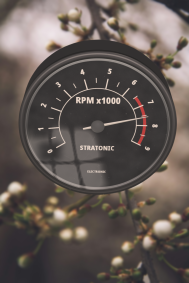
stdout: value=7500 unit=rpm
